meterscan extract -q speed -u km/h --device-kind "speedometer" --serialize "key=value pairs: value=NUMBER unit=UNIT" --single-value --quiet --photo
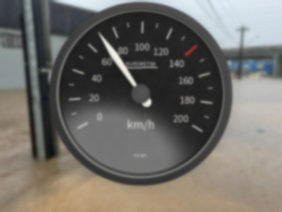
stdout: value=70 unit=km/h
